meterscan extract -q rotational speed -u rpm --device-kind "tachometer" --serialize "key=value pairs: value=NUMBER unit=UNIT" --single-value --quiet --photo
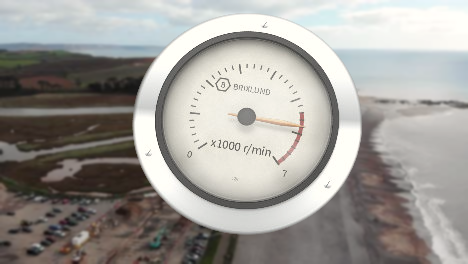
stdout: value=5800 unit=rpm
